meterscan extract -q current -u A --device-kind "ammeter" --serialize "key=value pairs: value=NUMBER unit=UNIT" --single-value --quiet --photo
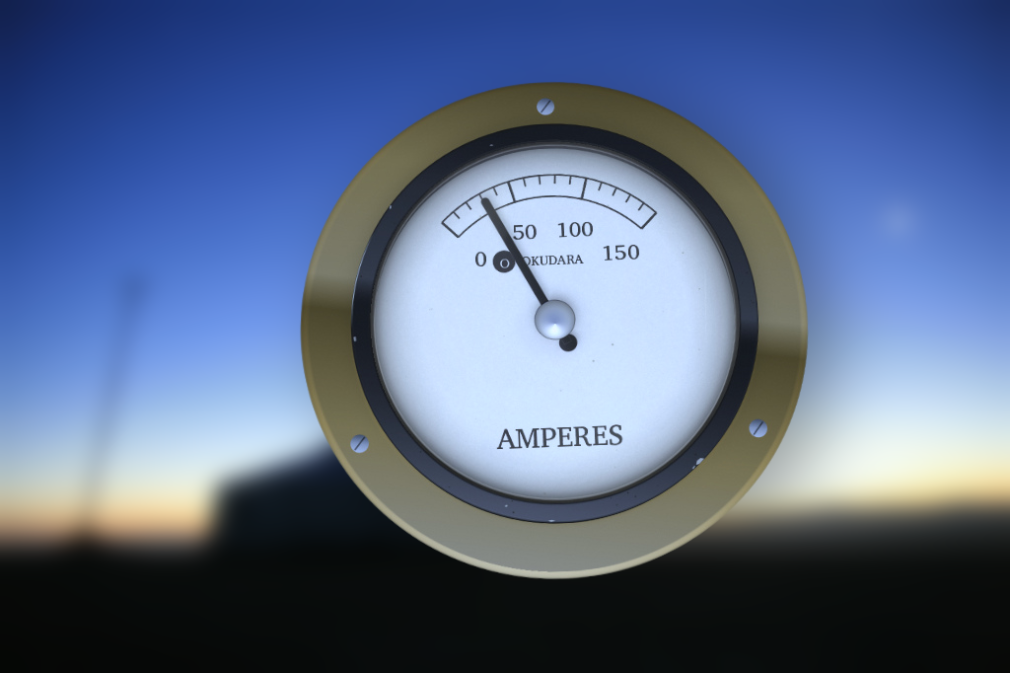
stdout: value=30 unit=A
